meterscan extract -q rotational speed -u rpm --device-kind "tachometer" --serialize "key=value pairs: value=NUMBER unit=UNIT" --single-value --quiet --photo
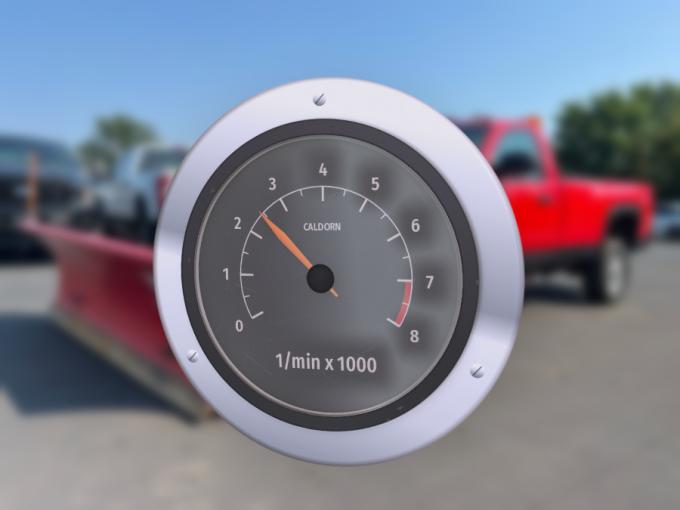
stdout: value=2500 unit=rpm
